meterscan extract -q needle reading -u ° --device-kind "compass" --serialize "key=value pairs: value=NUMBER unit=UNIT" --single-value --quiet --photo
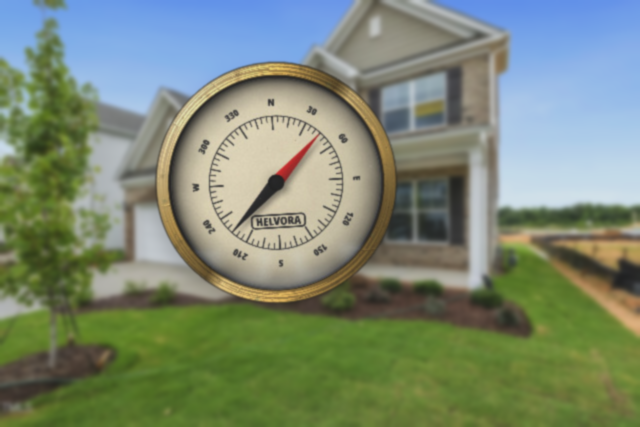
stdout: value=45 unit=°
